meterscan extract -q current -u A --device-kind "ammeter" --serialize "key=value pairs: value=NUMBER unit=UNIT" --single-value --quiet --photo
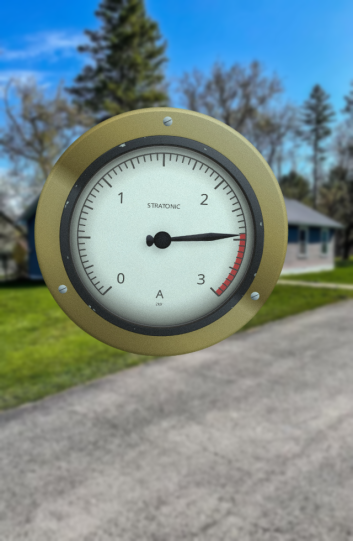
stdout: value=2.45 unit=A
